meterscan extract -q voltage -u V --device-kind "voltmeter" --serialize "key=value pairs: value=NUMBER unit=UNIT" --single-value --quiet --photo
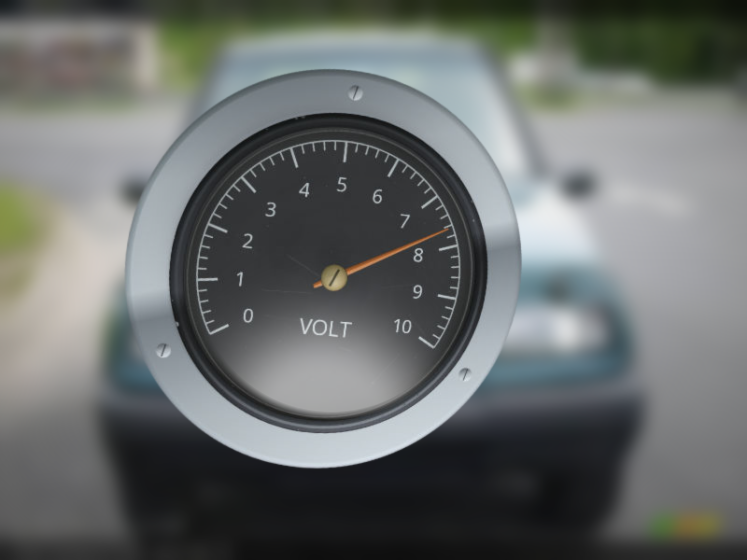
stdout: value=7.6 unit=V
